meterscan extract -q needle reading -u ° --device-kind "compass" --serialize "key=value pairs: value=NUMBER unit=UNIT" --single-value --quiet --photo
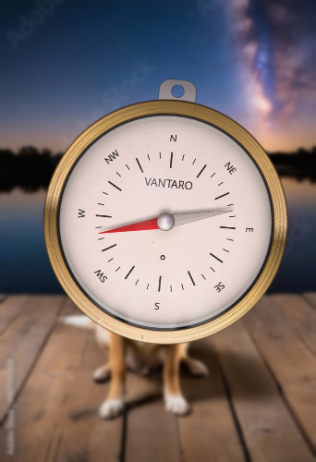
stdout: value=255 unit=°
